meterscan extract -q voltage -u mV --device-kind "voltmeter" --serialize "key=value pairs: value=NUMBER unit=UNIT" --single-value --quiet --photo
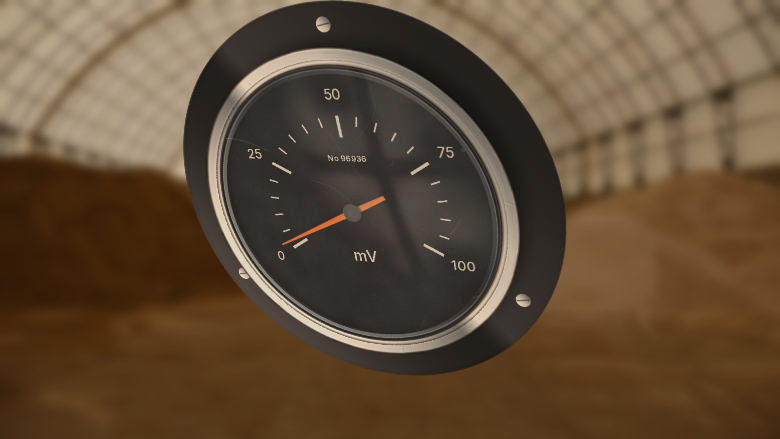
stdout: value=2.5 unit=mV
